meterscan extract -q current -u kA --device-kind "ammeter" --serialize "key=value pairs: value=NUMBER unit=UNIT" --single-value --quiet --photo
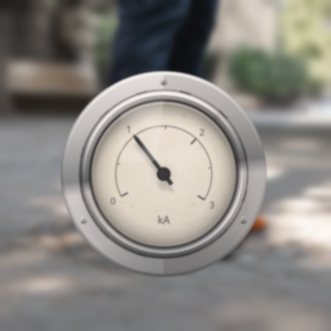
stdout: value=1 unit=kA
